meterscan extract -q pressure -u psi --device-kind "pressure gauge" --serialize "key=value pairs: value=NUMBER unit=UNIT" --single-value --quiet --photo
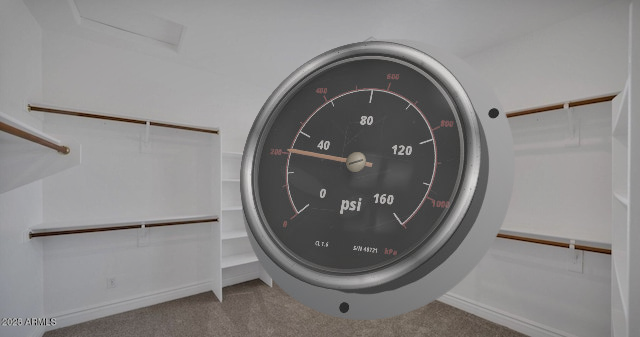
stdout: value=30 unit=psi
